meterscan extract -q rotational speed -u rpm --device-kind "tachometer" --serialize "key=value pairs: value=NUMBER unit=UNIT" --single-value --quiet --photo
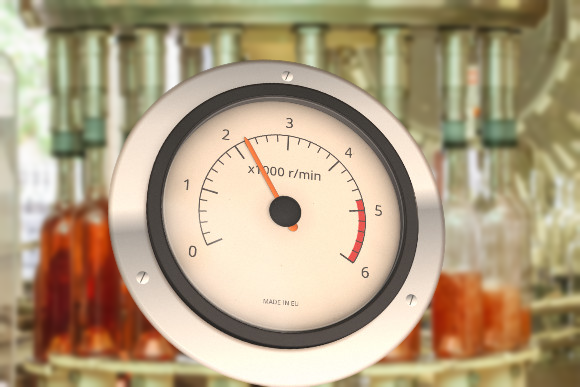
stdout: value=2200 unit=rpm
